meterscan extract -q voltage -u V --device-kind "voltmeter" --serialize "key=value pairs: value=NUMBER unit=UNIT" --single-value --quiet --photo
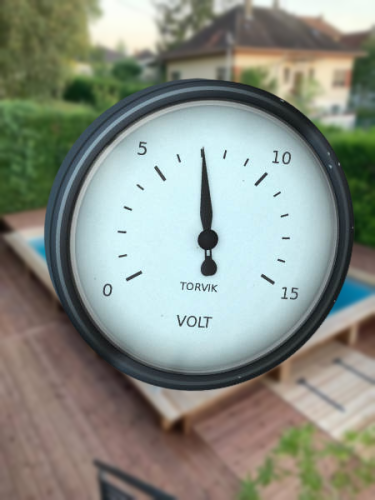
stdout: value=7 unit=V
